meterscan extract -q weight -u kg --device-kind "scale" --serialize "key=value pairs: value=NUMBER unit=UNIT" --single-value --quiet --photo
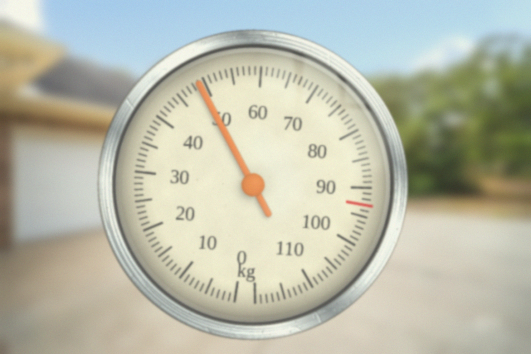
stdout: value=49 unit=kg
